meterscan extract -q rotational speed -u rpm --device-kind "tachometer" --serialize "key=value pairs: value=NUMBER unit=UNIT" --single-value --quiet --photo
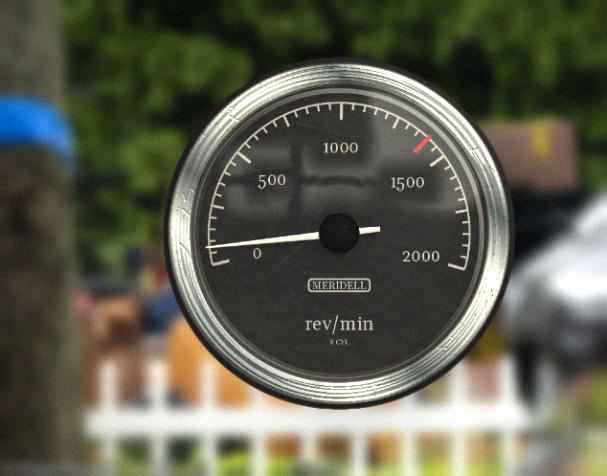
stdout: value=75 unit=rpm
